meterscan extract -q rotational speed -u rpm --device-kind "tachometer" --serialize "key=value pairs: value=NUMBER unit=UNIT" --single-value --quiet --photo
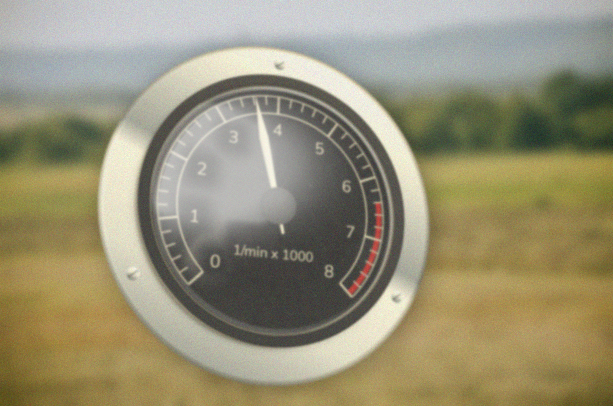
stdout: value=3600 unit=rpm
